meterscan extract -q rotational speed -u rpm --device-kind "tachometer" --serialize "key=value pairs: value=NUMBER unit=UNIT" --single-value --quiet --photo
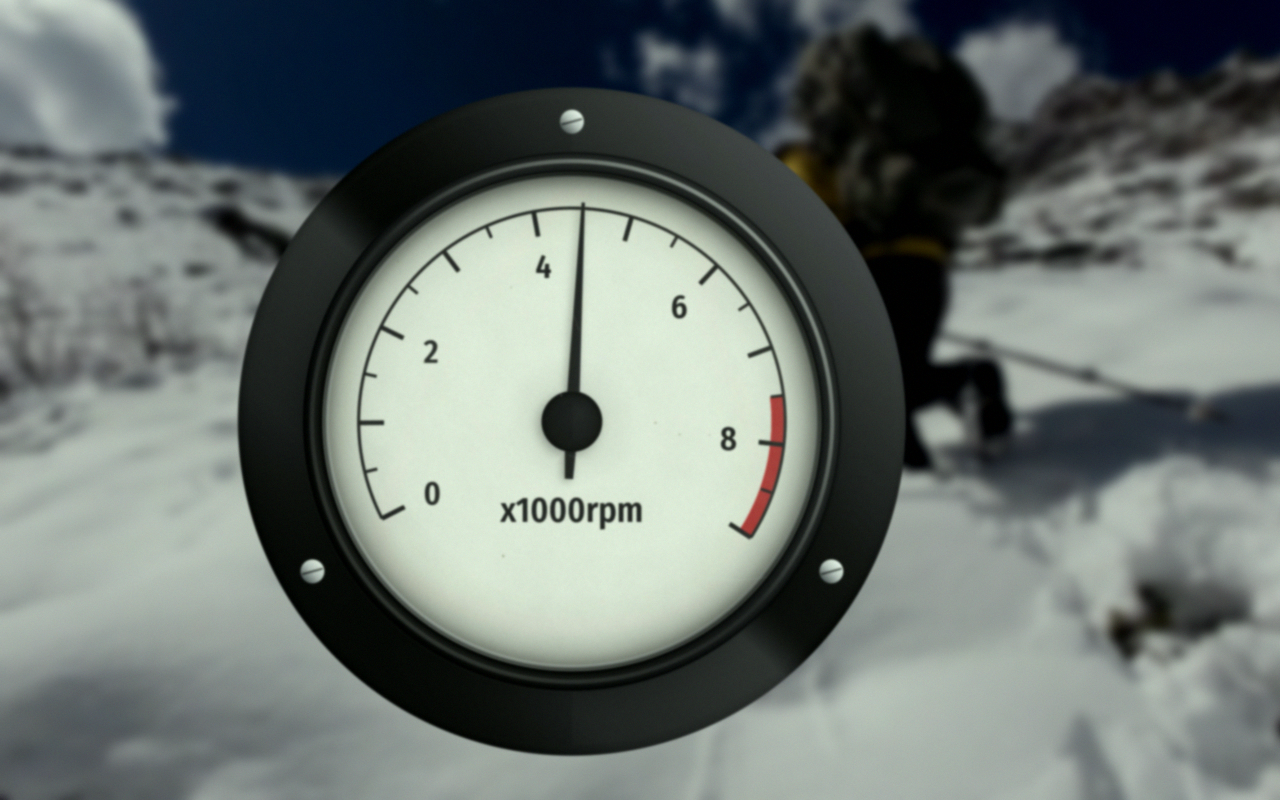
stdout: value=4500 unit=rpm
